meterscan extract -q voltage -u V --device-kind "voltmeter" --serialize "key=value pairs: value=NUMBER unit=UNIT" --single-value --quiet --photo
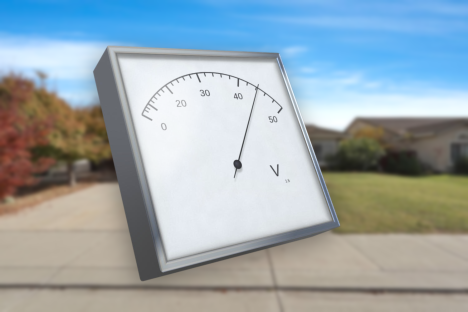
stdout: value=44 unit=V
